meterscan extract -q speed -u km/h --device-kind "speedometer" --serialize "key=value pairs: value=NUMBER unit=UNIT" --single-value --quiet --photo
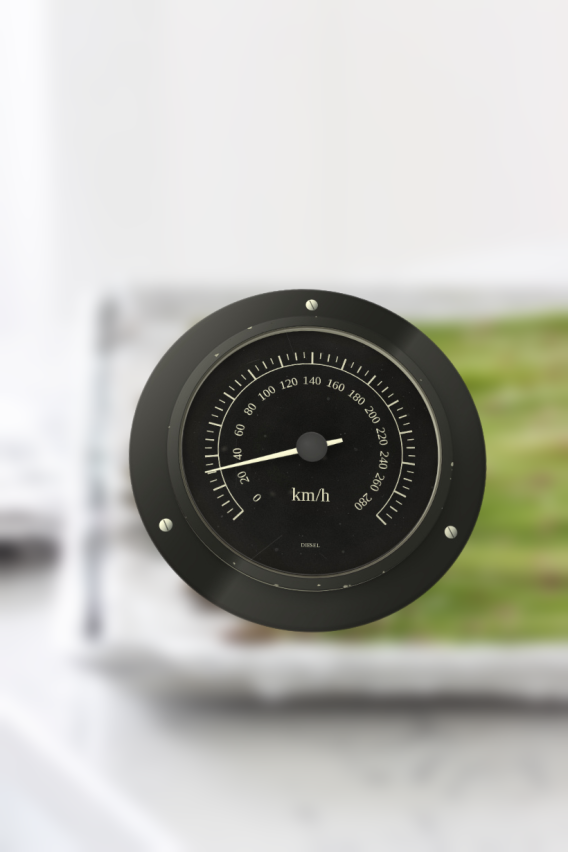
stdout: value=30 unit=km/h
